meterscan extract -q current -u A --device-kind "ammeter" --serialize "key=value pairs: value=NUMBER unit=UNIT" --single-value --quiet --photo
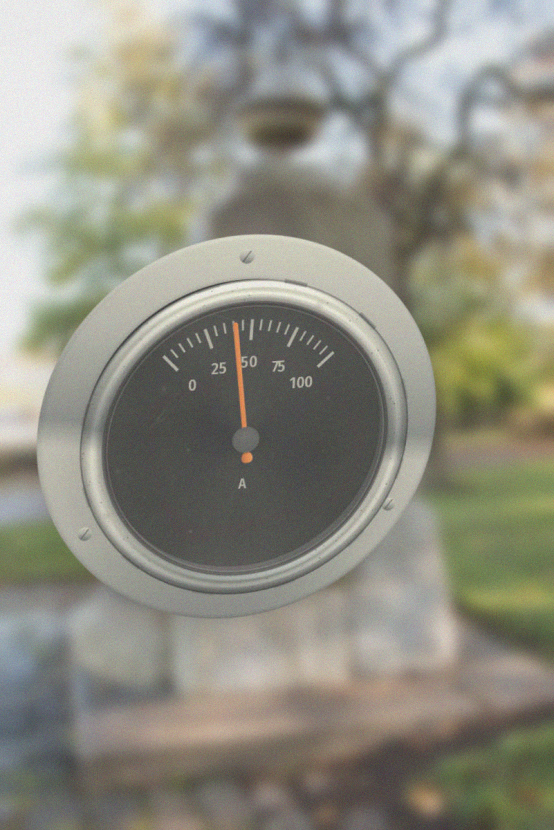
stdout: value=40 unit=A
